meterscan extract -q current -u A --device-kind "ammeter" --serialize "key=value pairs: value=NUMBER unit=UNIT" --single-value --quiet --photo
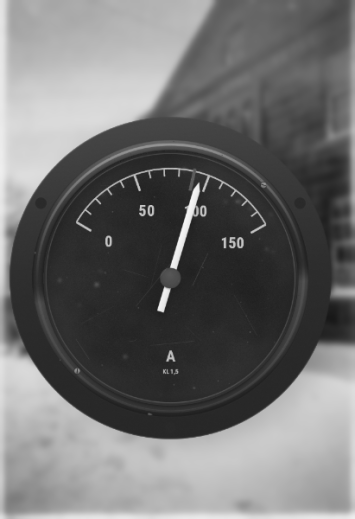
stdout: value=95 unit=A
